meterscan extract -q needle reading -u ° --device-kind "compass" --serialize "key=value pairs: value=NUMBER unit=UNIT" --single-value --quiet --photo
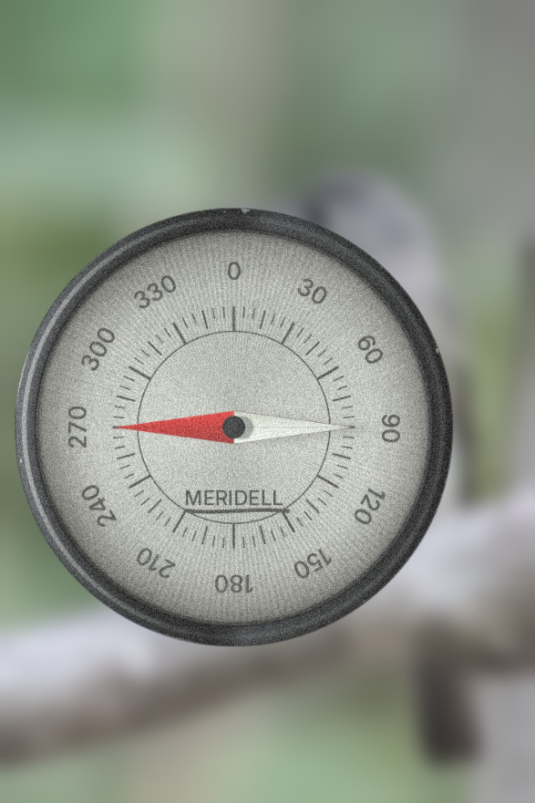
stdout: value=270 unit=°
